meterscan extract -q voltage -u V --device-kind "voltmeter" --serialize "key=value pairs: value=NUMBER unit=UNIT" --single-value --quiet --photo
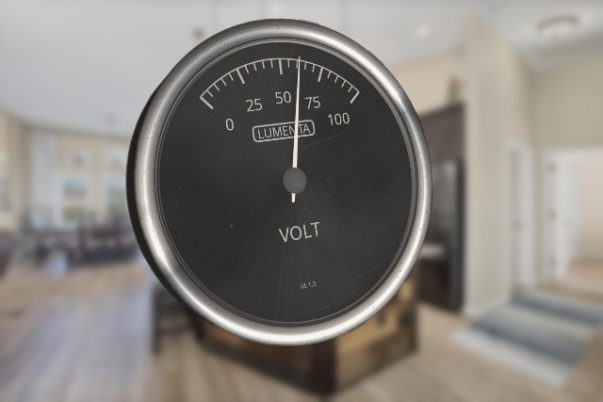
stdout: value=60 unit=V
